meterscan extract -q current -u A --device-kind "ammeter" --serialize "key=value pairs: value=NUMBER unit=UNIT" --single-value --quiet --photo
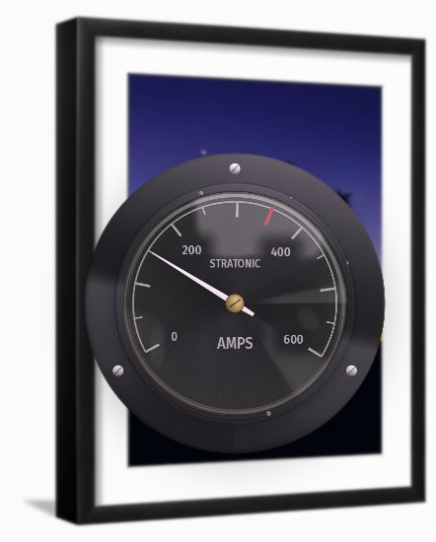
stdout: value=150 unit=A
